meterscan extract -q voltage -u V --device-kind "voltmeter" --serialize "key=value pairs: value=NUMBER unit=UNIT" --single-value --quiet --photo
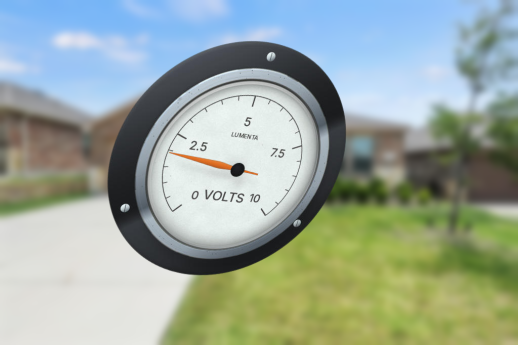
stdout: value=2 unit=V
